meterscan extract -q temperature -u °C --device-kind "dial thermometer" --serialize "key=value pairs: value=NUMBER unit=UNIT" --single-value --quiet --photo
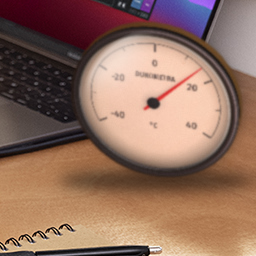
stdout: value=15 unit=°C
